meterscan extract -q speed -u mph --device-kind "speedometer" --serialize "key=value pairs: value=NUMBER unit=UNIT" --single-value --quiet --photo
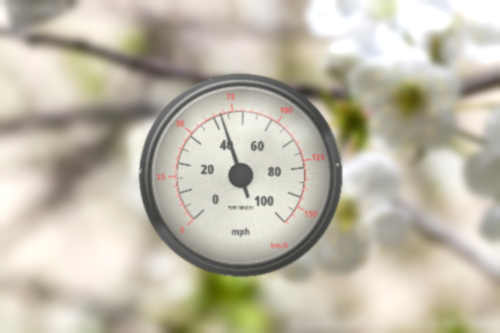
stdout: value=42.5 unit=mph
